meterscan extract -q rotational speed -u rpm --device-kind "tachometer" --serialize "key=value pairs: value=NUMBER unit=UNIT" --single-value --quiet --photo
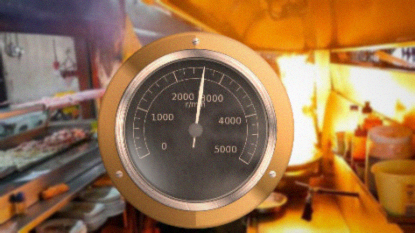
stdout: value=2600 unit=rpm
